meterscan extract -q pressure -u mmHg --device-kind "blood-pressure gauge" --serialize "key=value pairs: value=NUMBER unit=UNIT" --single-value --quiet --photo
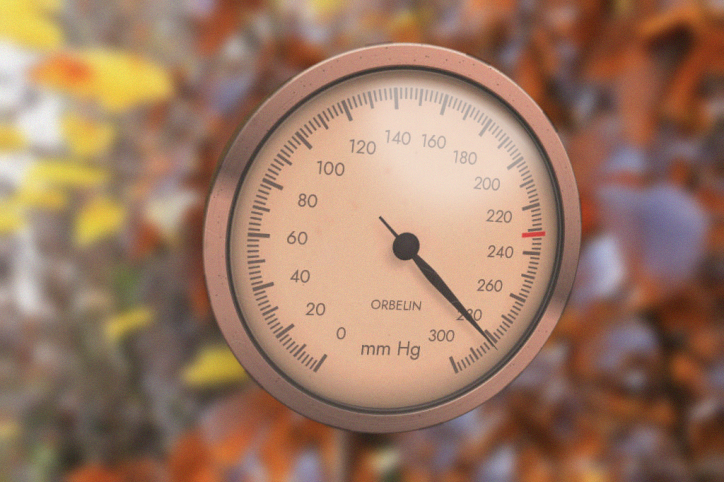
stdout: value=282 unit=mmHg
